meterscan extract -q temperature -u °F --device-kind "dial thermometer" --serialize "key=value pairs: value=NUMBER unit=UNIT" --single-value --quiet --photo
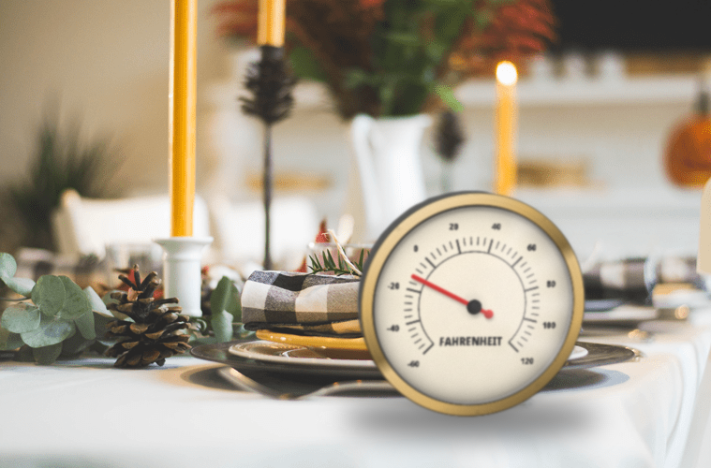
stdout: value=-12 unit=°F
